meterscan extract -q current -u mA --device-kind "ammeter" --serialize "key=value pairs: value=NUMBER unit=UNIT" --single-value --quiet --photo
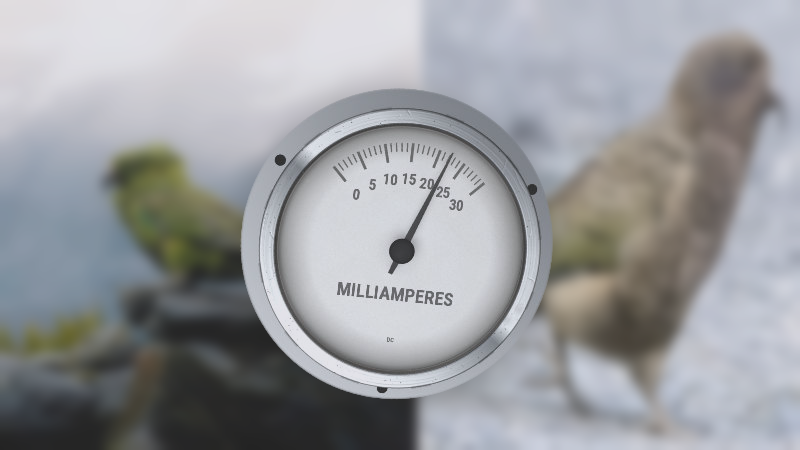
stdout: value=22 unit=mA
